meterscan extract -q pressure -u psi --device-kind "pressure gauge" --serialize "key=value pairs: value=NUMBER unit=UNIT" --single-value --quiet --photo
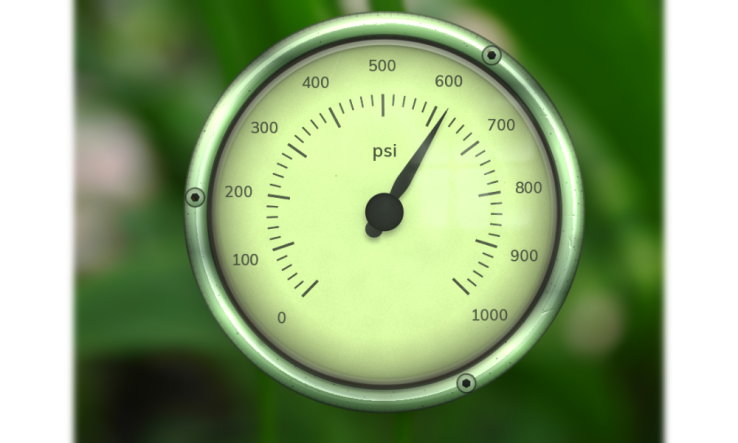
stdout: value=620 unit=psi
